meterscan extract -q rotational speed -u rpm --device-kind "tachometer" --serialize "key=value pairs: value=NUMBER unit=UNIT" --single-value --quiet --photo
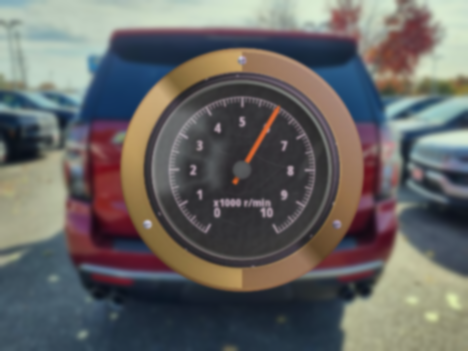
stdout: value=6000 unit=rpm
